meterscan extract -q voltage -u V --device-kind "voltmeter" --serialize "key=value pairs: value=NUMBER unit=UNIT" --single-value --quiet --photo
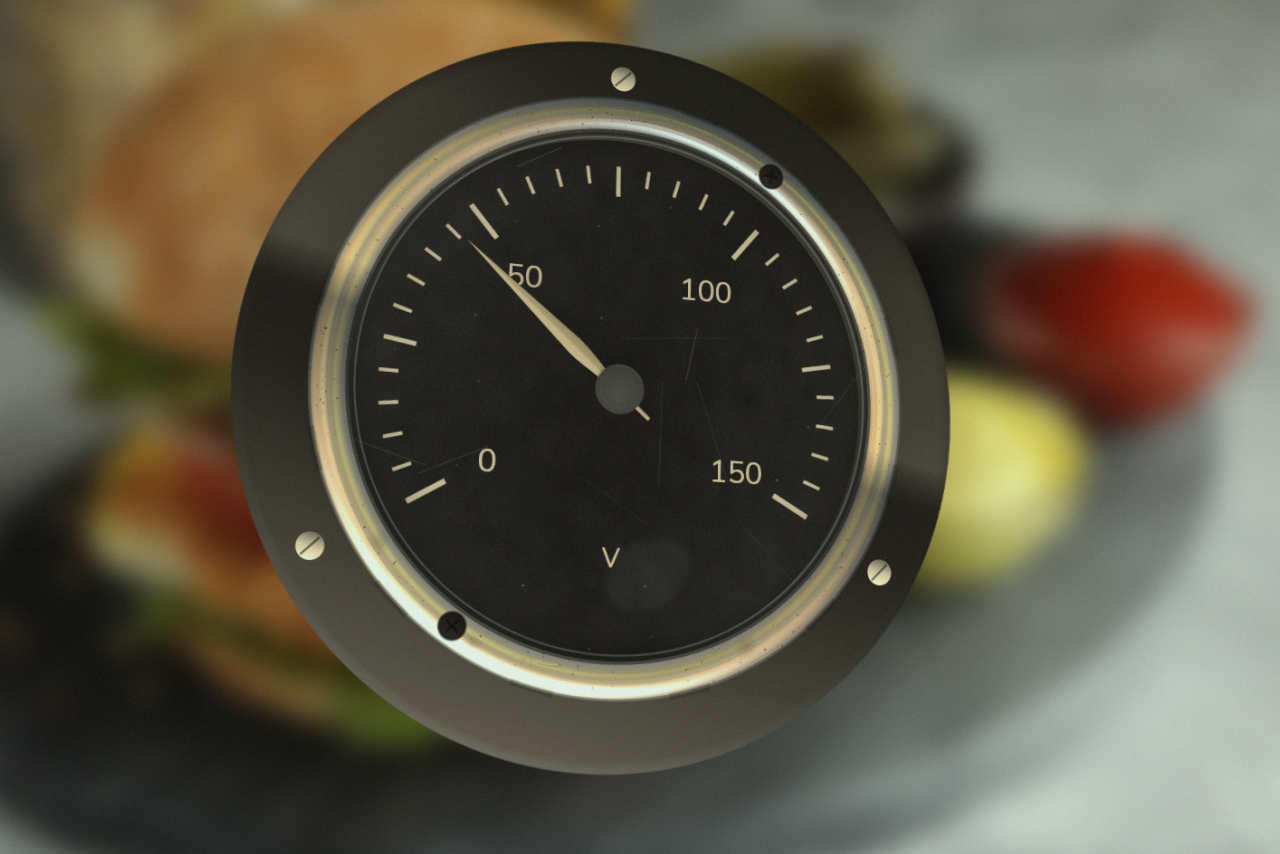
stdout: value=45 unit=V
